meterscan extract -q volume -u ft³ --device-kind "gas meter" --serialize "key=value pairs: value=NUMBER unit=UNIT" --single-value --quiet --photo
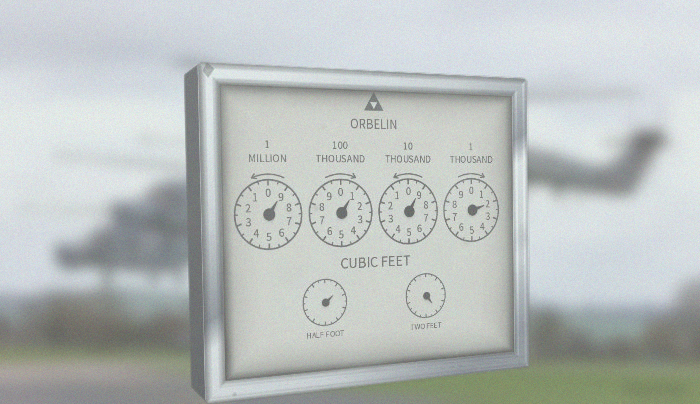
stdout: value=909200 unit=ft³
